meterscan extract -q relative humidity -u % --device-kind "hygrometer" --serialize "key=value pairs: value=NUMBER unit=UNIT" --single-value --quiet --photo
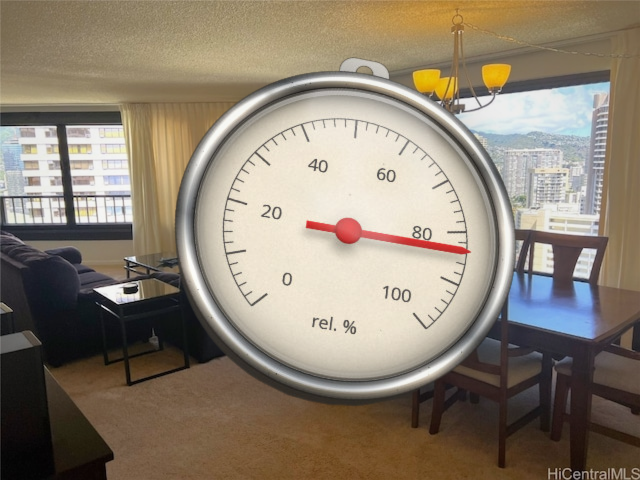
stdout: value=84 unit=%
